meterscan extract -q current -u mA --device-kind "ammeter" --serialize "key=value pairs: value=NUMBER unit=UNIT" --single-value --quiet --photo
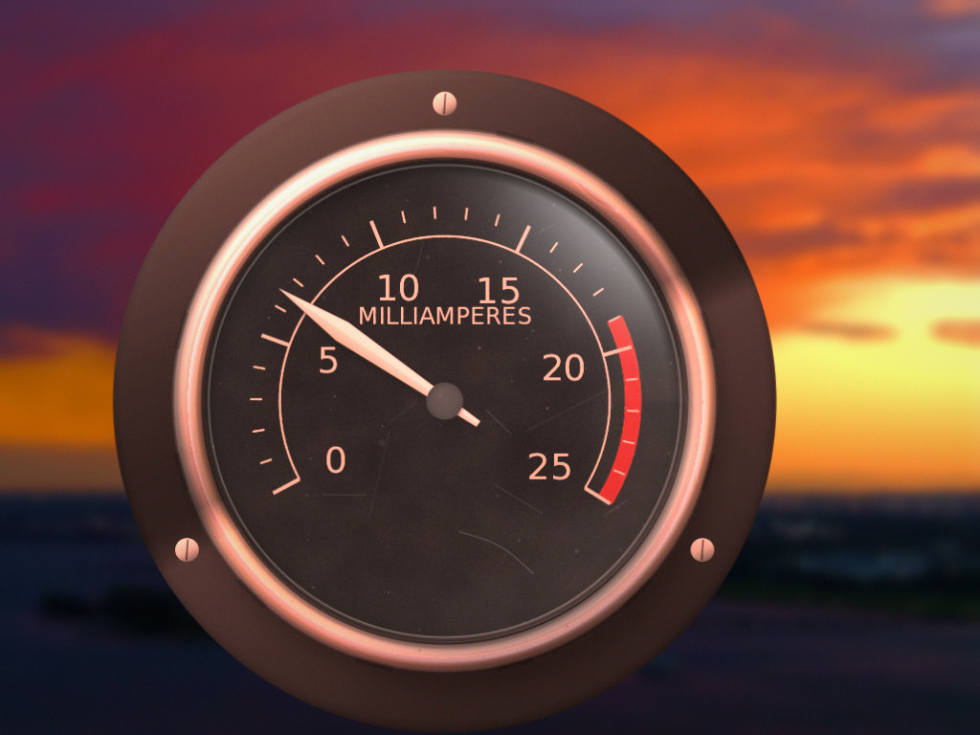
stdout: value=6.5 unit=mA
